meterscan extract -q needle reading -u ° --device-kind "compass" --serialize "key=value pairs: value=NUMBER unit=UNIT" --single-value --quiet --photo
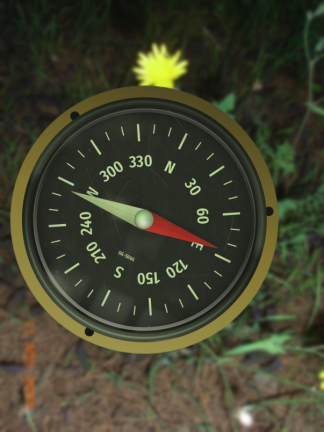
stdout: value=85 unit=°
